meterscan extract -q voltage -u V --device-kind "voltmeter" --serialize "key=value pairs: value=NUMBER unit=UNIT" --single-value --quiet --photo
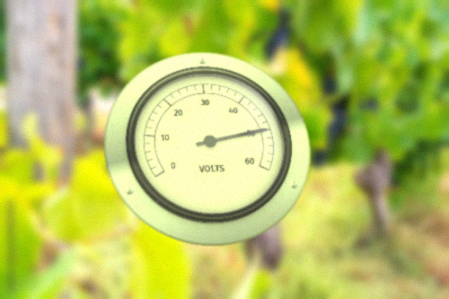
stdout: value=50 unit=V
